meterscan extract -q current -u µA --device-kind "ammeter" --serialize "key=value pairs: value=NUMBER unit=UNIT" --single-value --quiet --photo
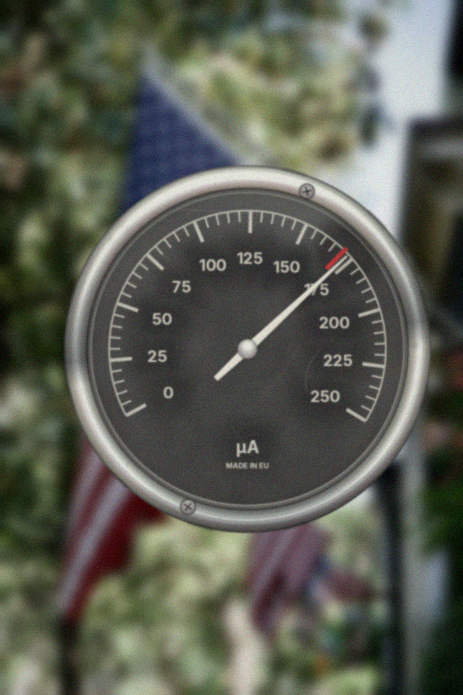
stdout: value=172.5 unit=µA
